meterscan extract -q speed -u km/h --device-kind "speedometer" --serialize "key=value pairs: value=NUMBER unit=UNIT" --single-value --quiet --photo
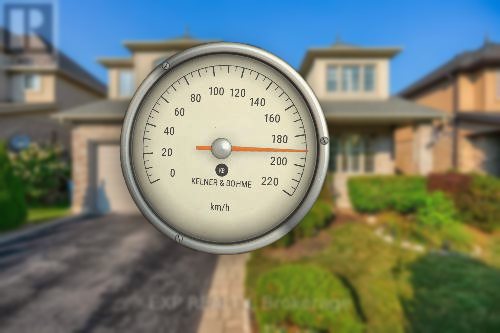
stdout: value=190 unit=km/h
